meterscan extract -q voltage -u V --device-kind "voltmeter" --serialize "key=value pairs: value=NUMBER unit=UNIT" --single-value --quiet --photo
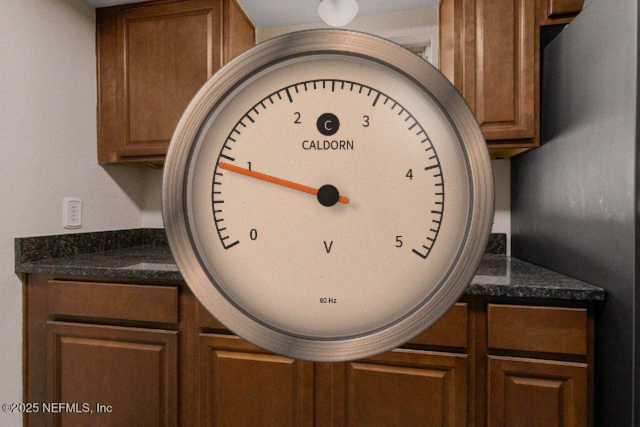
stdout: value=0.9 unit=V
